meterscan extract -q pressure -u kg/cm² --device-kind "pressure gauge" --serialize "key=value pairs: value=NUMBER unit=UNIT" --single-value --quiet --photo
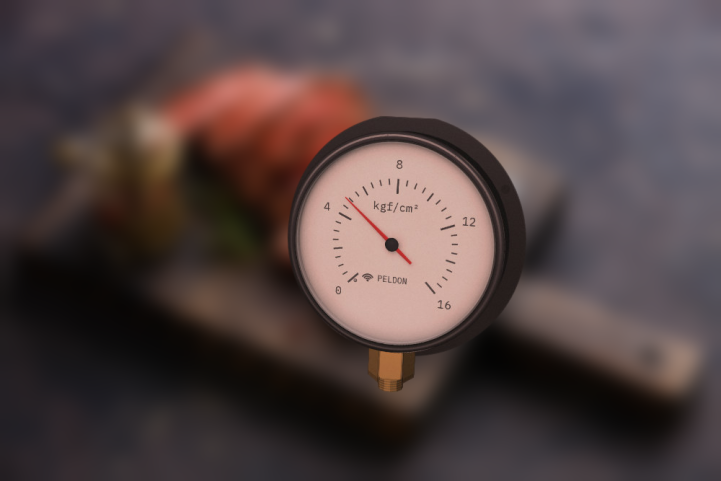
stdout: value=5 unit=kg/cm²
